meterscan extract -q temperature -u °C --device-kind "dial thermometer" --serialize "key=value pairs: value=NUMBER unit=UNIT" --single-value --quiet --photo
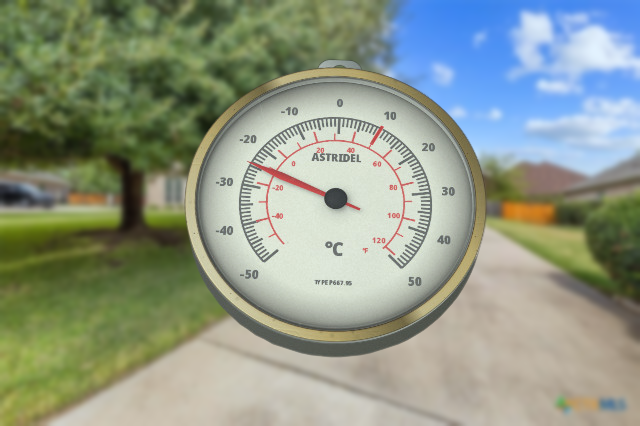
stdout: value=-25 unit=°C
